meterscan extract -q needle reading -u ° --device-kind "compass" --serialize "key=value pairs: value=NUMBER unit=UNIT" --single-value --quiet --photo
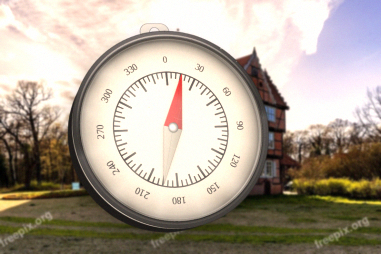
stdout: value=15 unit=°
